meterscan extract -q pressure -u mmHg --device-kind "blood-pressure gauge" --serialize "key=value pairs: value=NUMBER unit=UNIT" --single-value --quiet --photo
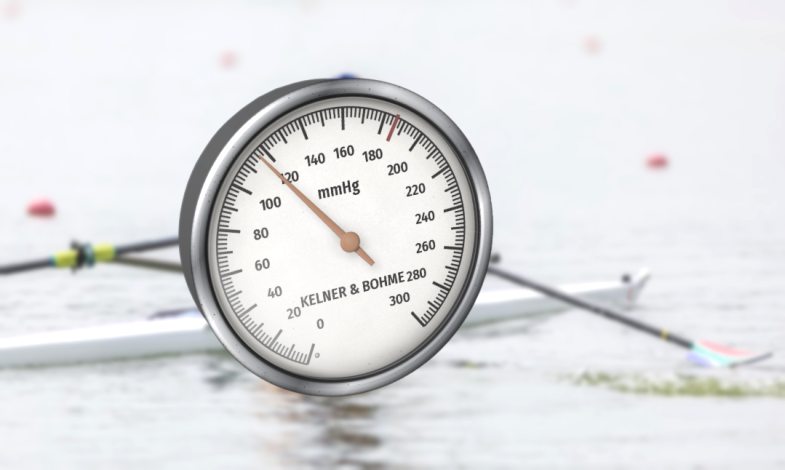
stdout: value=116 unit=mmHg
